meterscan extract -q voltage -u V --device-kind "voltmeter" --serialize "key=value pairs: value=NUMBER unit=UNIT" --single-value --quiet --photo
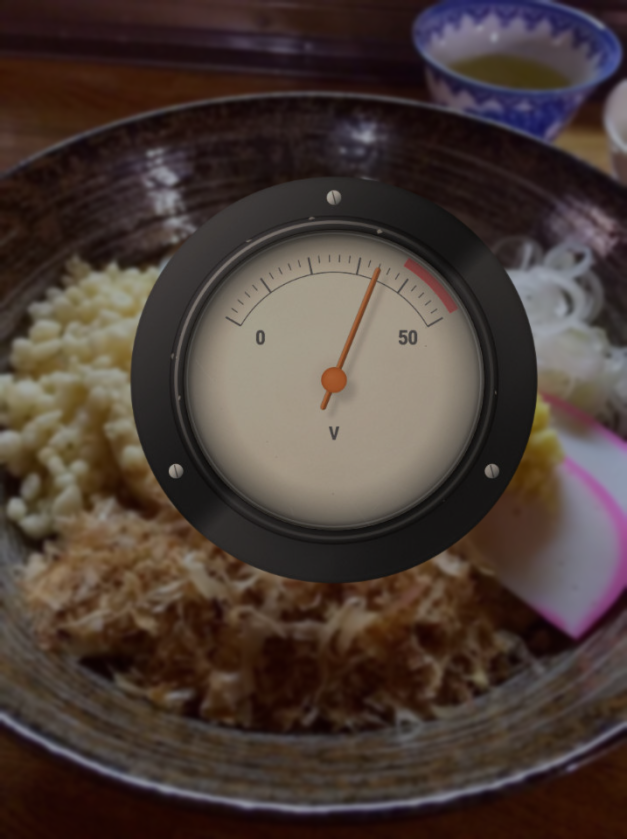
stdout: value=34 unit=V
